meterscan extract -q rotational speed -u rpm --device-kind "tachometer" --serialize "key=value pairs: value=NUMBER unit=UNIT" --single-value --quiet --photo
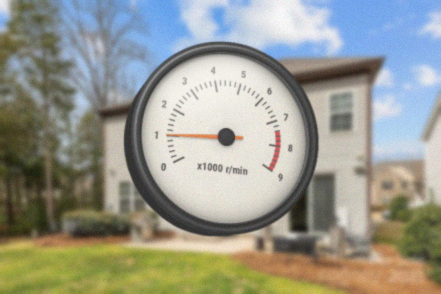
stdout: value=1000 unit=rpm
